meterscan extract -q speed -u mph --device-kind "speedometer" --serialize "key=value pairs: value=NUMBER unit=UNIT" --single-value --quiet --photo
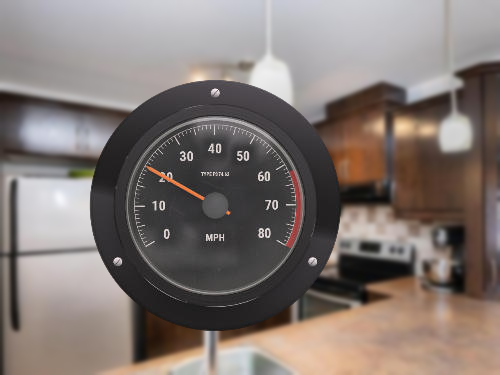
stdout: value=20 unit=mph
